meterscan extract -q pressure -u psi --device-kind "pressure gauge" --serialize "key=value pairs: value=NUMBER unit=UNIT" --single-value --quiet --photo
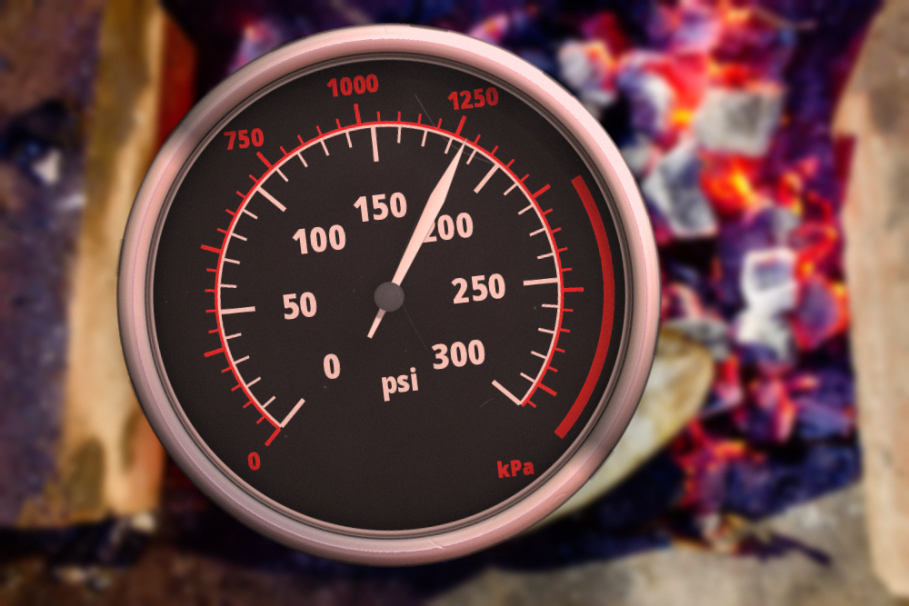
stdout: value=185 unit=psi
